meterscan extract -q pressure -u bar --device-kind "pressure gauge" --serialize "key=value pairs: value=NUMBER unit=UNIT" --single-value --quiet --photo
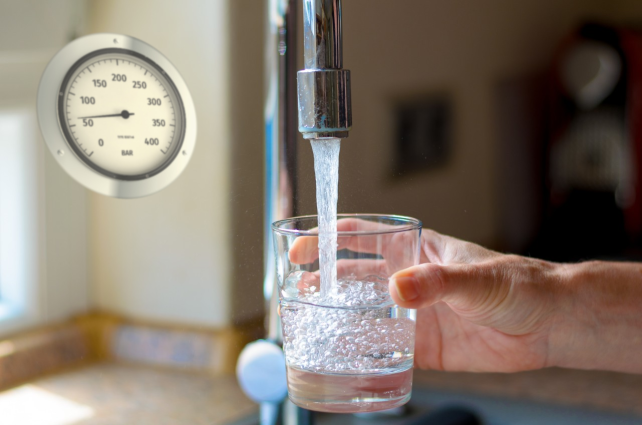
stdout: value=60 unit=bar
